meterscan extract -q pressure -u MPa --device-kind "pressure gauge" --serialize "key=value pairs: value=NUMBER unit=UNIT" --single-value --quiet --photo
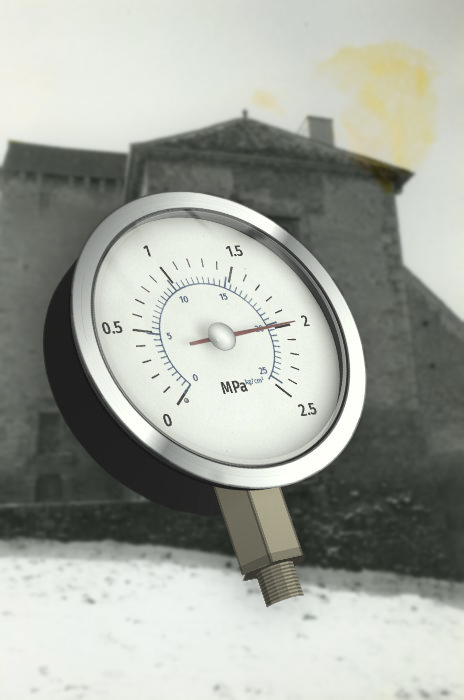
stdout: value=2 unit=MPa
